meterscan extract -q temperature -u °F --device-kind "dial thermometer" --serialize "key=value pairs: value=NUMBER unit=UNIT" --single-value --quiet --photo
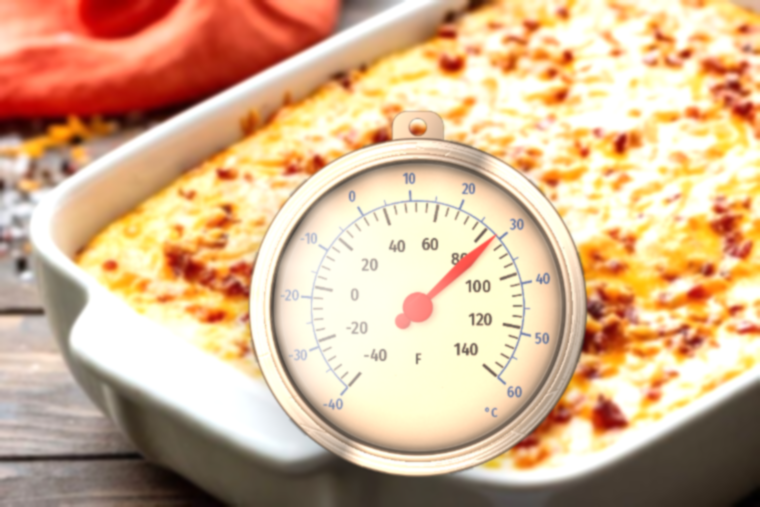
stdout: value=84 unit=°F
